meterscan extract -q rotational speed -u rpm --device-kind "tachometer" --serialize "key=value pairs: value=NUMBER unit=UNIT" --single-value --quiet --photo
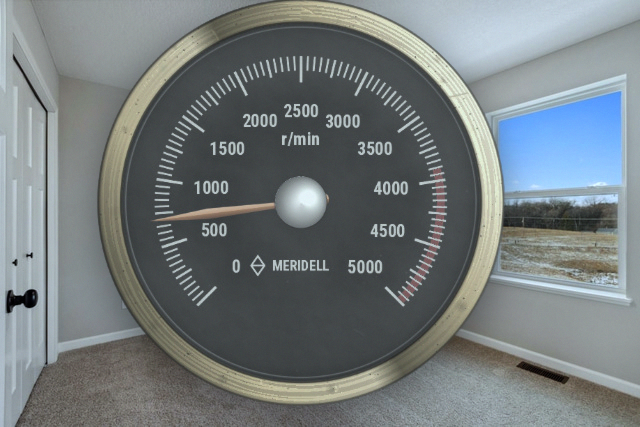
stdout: value=700 unit=rpm
